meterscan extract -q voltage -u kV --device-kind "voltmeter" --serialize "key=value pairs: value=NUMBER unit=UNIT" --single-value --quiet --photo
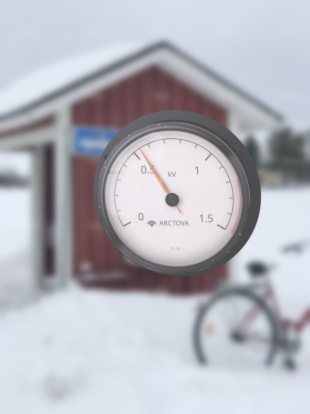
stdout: value=0.55 unit=kV
